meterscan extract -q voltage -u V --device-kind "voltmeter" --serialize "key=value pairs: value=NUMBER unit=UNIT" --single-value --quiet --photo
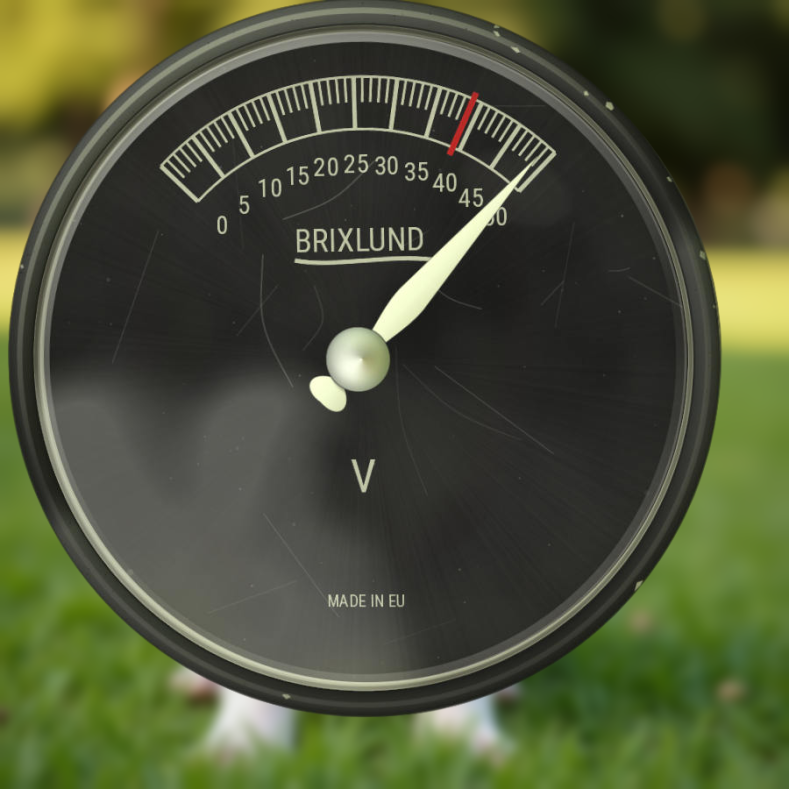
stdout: value=49 unit=V
